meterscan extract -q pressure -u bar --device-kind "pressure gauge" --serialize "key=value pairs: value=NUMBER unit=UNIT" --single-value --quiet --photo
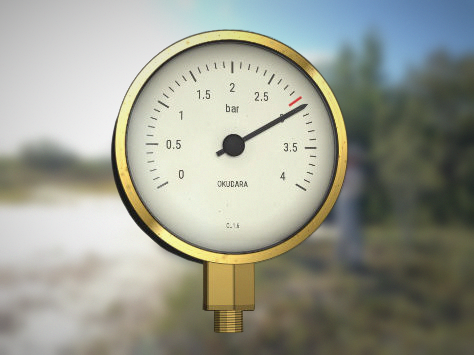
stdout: value=3 unit=bar
